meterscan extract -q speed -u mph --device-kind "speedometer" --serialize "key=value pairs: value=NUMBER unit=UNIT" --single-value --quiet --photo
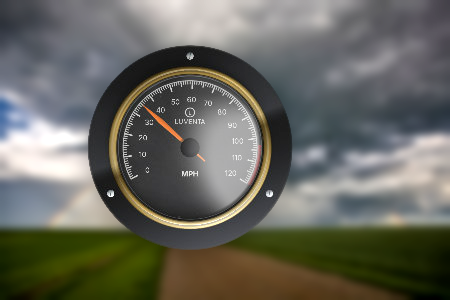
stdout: value=35 unit=mph
